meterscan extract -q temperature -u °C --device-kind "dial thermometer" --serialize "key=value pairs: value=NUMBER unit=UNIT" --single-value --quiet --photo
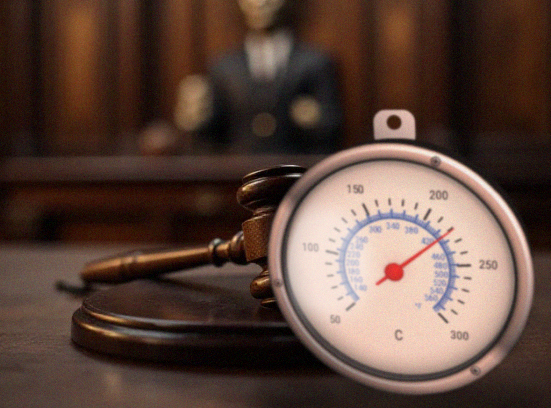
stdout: value=220 unit=°C
